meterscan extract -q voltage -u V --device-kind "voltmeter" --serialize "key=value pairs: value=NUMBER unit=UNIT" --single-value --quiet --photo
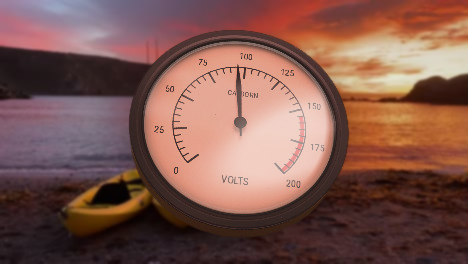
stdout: value=95 unit=V
